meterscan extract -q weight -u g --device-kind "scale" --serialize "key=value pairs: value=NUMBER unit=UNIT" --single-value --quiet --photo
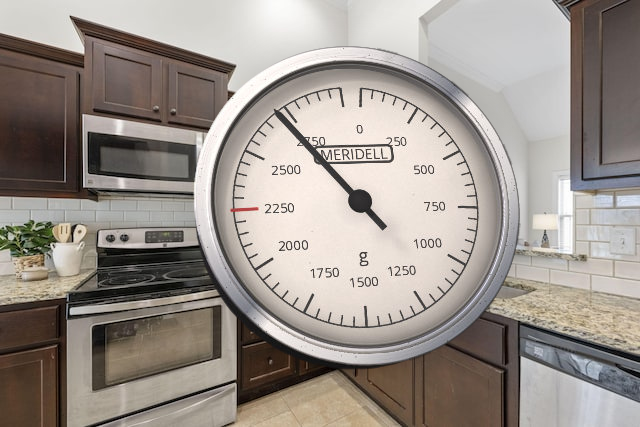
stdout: value=2700 unit=g
